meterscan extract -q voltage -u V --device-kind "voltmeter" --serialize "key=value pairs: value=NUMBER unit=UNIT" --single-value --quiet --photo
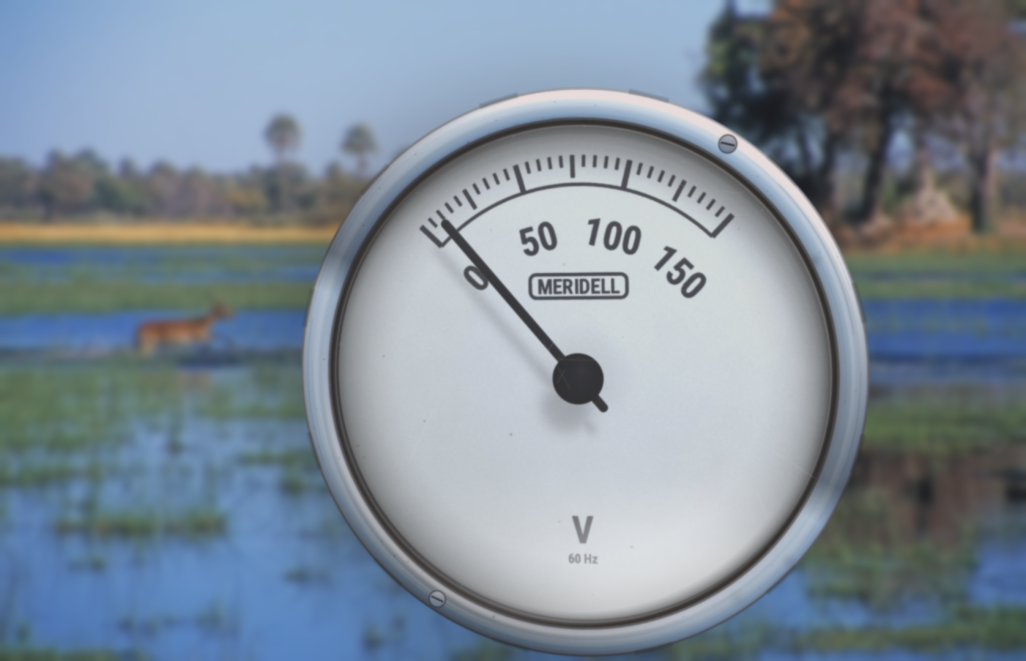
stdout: value=10 unit=V
